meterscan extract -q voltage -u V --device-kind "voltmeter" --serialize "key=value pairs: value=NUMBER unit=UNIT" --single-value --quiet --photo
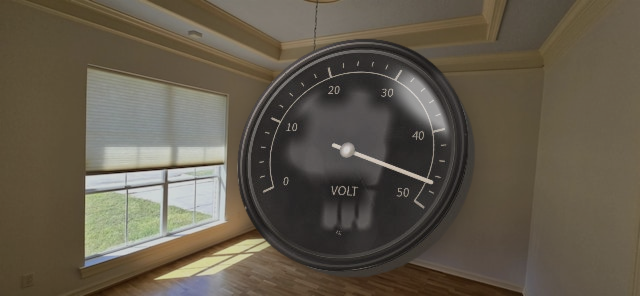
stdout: value=47 unit=V
